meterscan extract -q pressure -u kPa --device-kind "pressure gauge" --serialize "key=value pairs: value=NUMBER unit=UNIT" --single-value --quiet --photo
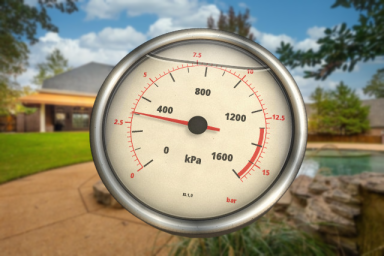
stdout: value=300 unit=kPa
